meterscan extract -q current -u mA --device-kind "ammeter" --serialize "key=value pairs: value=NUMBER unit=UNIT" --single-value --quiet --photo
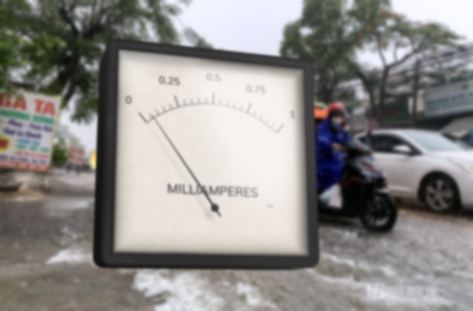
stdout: value=0.05 unit=mA
